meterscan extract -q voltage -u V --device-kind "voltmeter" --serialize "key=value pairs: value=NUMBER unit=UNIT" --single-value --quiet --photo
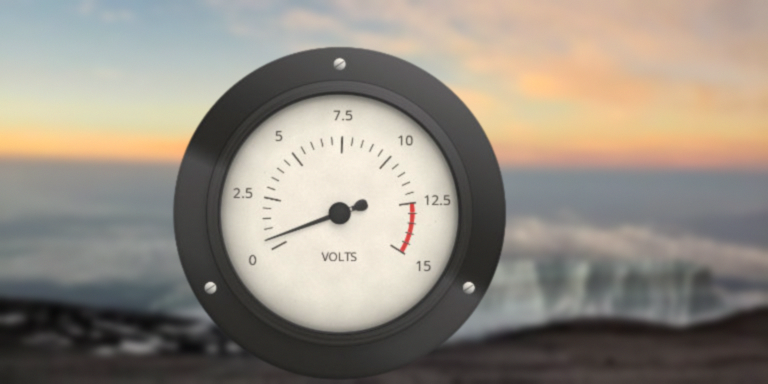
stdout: value=0.5 unit=V
